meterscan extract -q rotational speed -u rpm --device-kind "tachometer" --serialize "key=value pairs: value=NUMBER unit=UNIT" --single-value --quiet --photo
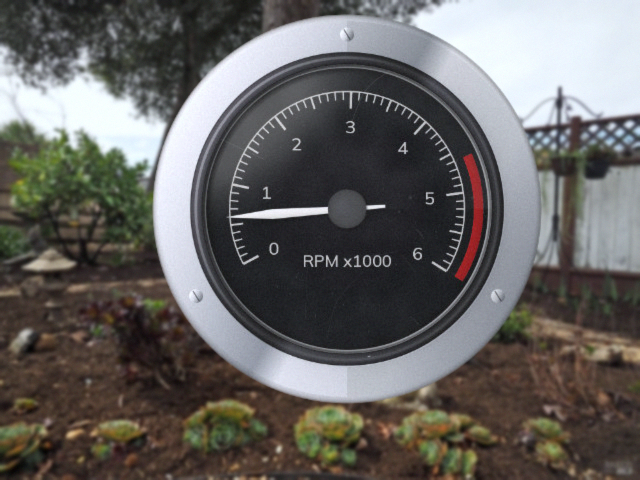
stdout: value=600 unit=rpm
